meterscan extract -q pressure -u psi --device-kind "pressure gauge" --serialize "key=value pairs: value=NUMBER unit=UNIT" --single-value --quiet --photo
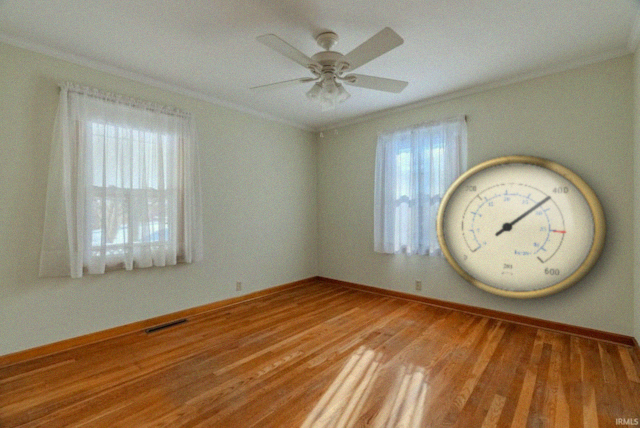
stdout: value=400 unit=psi
